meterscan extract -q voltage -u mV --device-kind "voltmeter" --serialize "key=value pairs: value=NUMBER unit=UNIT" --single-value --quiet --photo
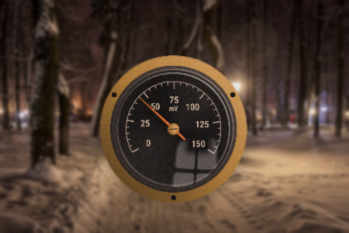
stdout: value=45 unit=mV
